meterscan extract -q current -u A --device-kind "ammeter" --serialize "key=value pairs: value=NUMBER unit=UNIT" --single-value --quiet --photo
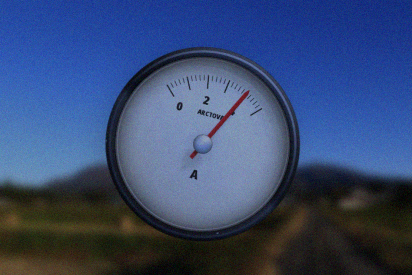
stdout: value=4 unit=A
